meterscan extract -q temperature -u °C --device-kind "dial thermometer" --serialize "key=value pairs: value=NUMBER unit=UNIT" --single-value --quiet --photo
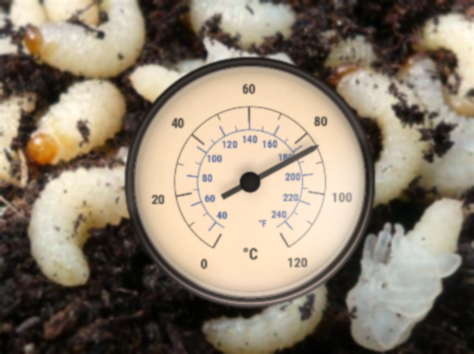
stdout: value=85 unit=°C
